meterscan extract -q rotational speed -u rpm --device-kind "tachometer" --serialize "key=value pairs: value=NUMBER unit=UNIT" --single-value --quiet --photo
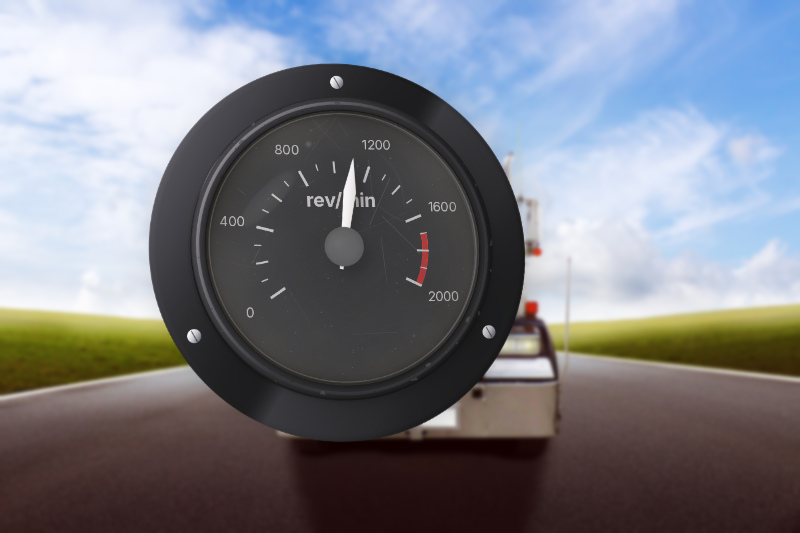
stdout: value=1100 unit=rpm
